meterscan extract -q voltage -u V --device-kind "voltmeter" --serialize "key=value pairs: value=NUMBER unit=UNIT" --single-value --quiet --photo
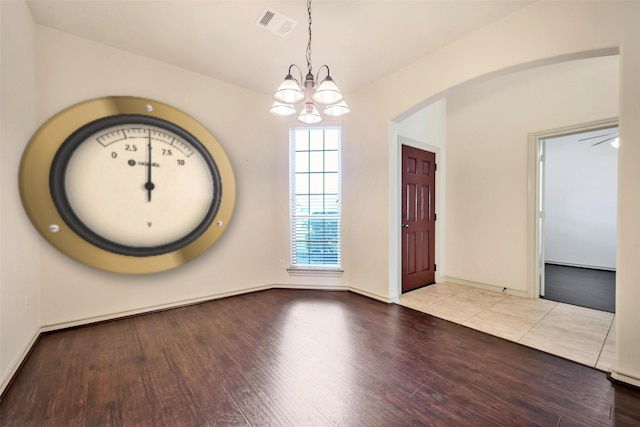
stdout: value=5 unit=V
